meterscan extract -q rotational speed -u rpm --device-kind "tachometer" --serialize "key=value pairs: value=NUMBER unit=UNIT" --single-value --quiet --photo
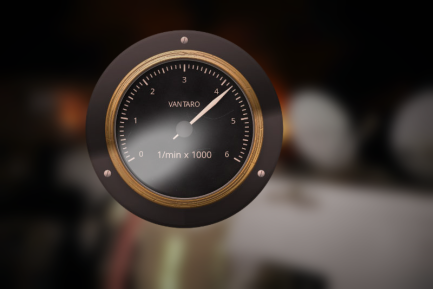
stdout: value=4200 unit=rpm
